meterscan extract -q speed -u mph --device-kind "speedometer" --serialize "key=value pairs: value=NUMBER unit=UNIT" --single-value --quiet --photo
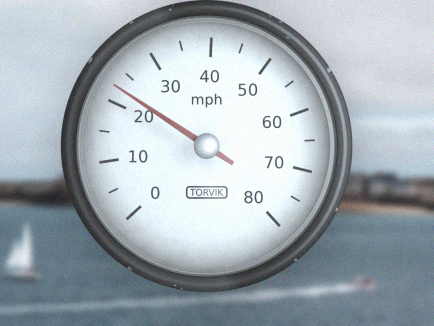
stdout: value=22.5 unit=mph
